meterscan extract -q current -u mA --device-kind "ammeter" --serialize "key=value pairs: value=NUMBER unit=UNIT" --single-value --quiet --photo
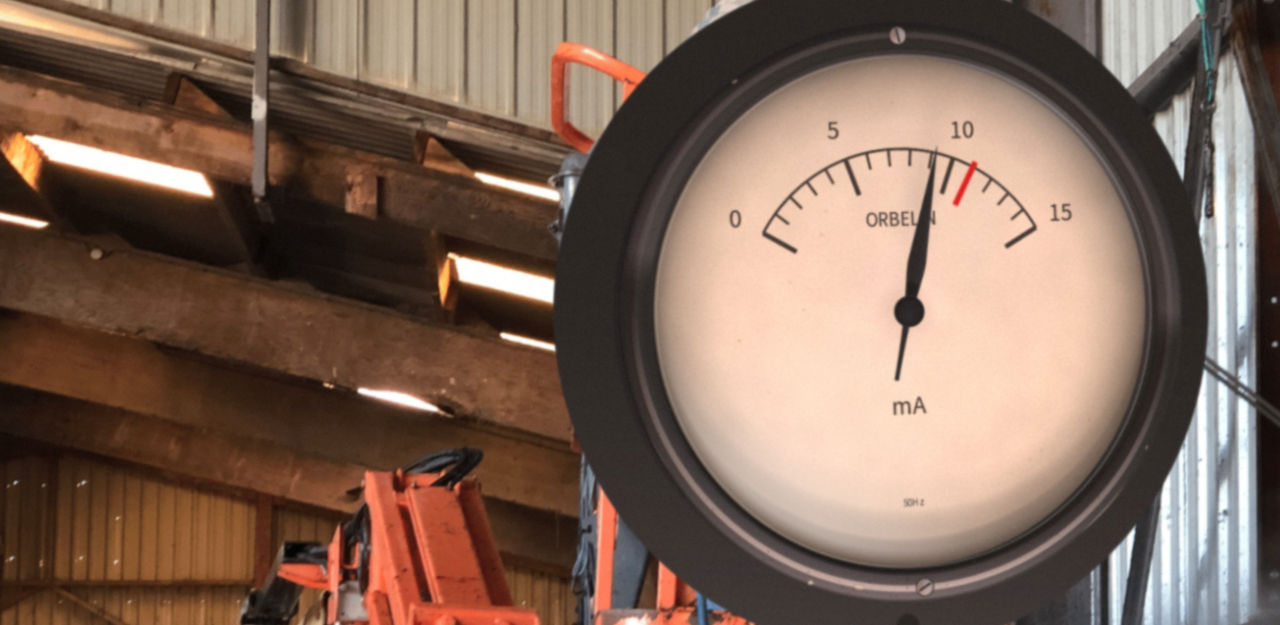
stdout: value=9 unit=mA
